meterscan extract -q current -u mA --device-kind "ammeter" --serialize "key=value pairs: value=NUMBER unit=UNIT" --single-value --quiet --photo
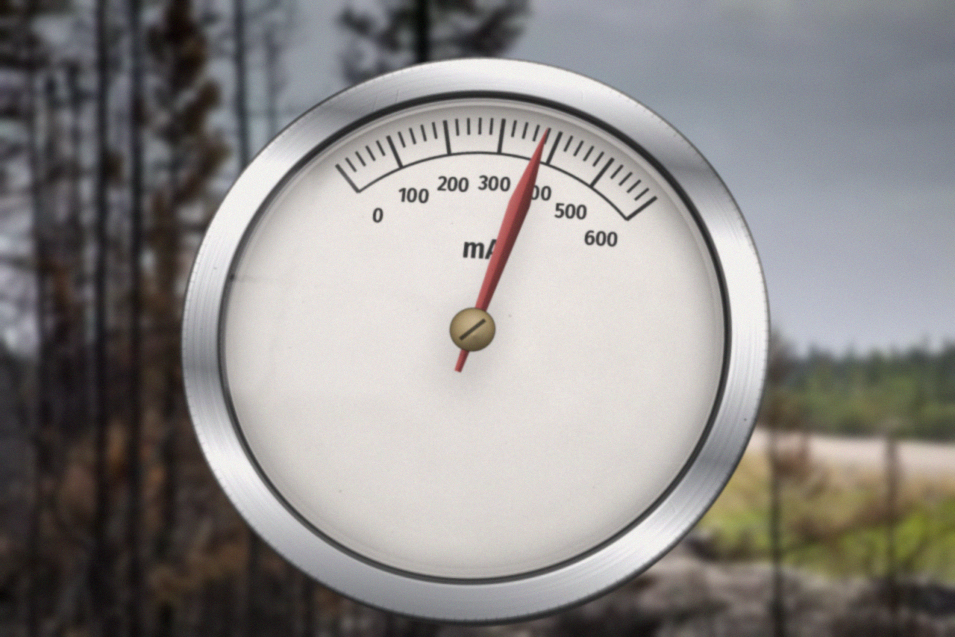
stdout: value=380 unit=mA
